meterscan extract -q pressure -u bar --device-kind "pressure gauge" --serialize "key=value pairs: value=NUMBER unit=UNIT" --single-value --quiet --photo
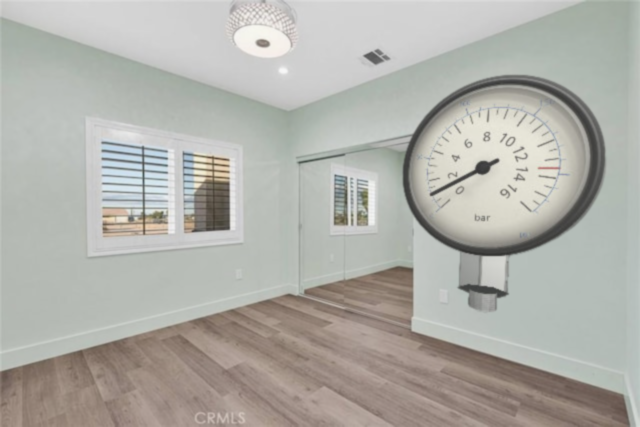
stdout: value=1 unit=bar
